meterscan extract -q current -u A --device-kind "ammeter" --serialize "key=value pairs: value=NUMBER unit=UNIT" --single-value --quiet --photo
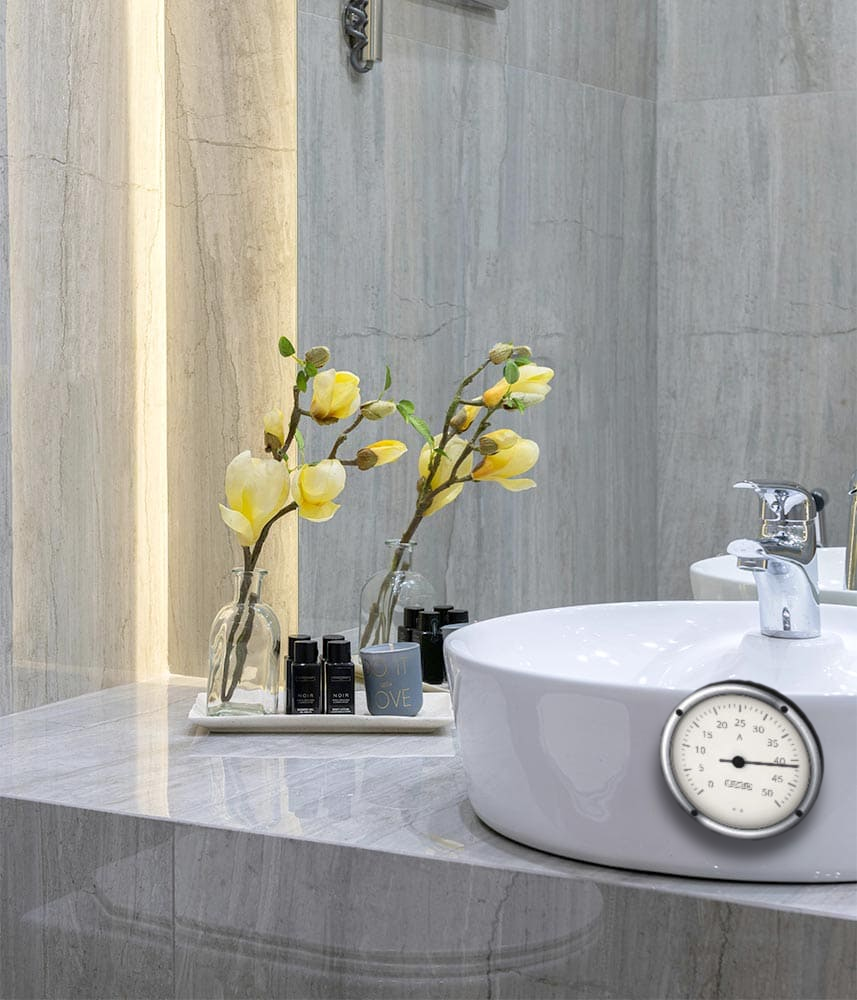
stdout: value=41 unit=A
